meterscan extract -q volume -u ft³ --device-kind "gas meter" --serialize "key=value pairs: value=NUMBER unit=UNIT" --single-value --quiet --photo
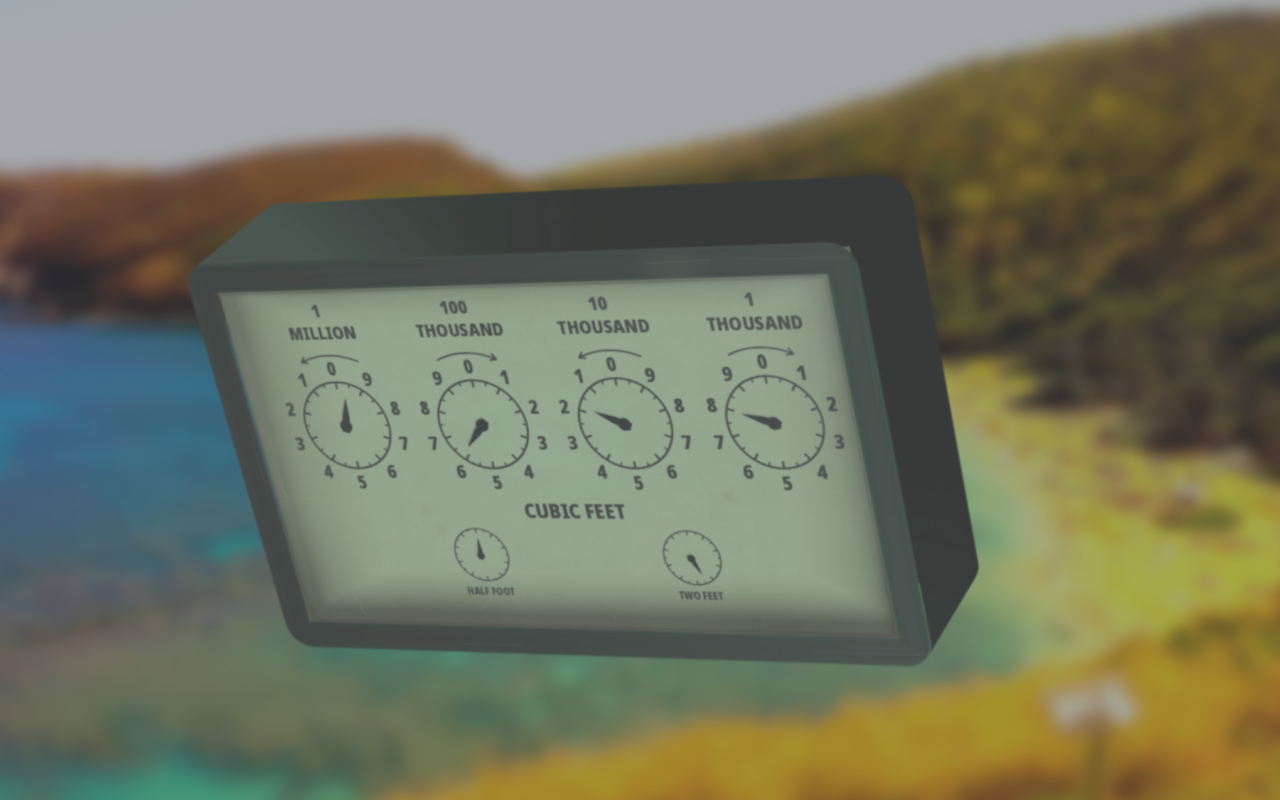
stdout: value=961800 unit=ft³
